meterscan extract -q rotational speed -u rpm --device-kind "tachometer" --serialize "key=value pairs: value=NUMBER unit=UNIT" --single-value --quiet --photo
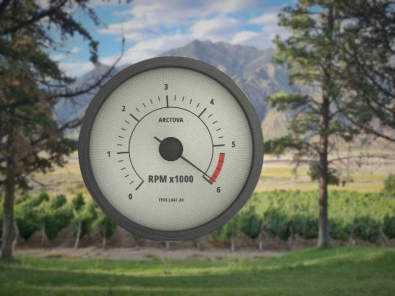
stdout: value=5900 unit=rpm
